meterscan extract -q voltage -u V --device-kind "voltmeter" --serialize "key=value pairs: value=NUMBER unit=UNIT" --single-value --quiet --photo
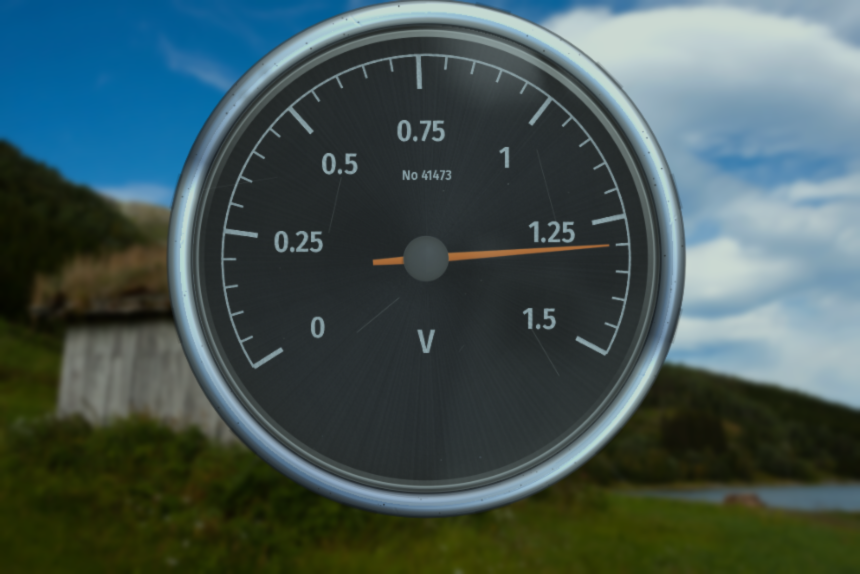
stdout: value=1.3 unit=V
